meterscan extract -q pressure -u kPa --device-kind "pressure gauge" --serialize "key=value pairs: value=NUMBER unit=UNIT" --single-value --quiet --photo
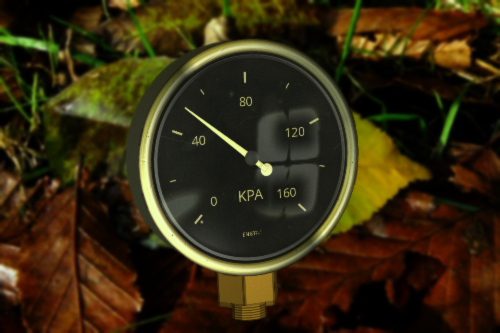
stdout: value=50 unit=kPa
